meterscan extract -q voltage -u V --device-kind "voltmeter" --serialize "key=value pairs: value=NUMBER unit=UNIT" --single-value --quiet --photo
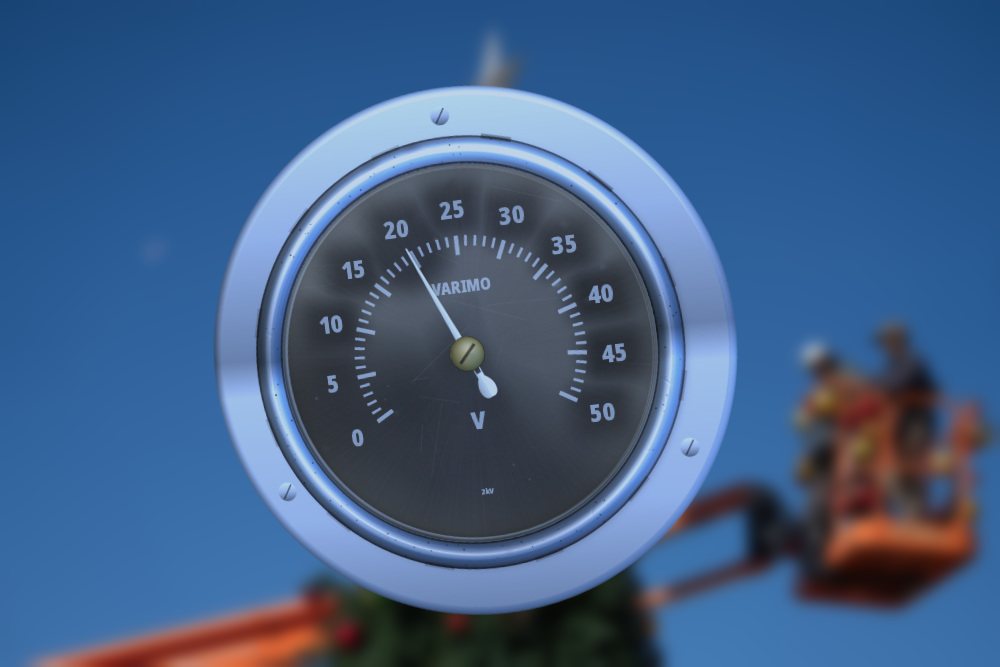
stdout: value=20 unit=V
